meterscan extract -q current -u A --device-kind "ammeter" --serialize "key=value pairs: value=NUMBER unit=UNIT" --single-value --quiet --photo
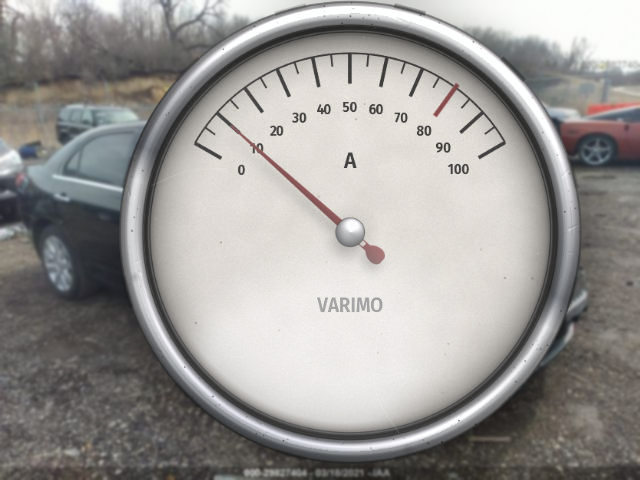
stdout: value=10 unit=A
